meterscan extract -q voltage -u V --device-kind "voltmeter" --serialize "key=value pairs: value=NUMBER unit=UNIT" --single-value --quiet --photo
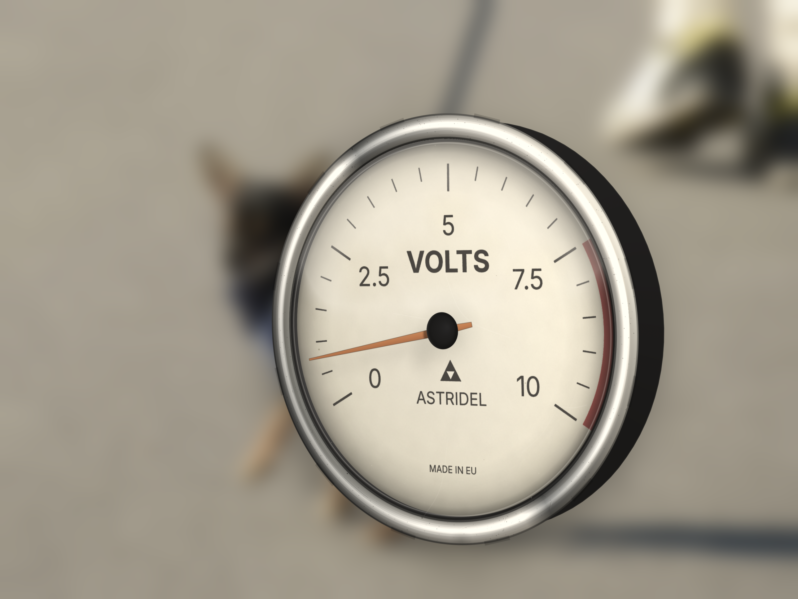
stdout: value=0.75 unit=V
